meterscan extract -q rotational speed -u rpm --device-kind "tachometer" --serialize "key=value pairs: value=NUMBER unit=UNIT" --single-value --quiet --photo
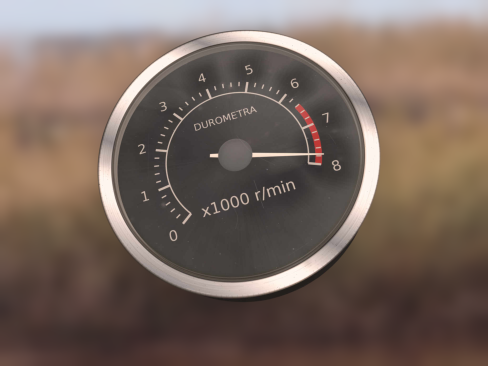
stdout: value=7800 unit=rpm
